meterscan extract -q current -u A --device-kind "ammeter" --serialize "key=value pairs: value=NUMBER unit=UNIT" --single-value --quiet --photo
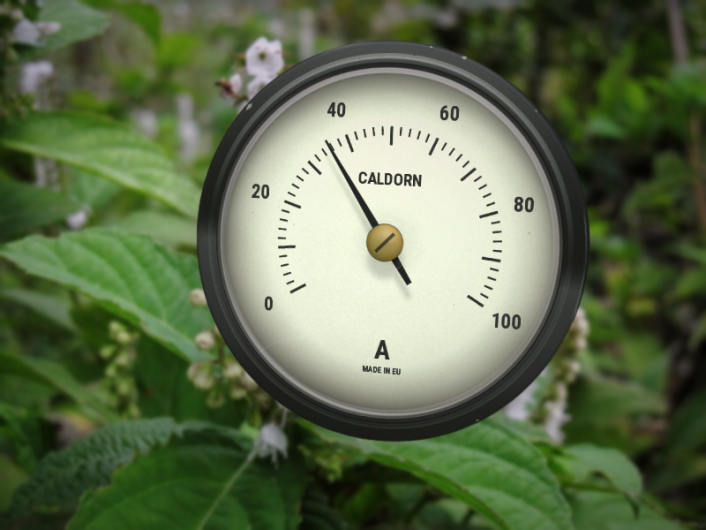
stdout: value=36 unit=A
